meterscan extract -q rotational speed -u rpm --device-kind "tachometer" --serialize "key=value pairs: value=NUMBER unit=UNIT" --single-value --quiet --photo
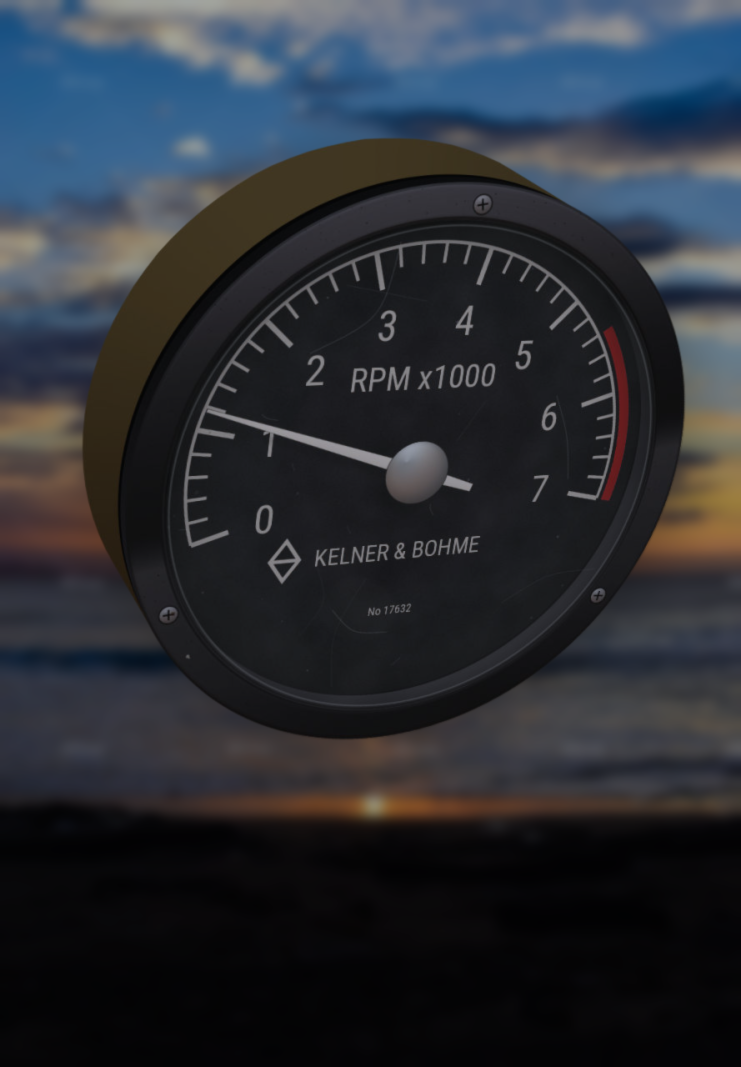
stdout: value=1200 unit=rpm
